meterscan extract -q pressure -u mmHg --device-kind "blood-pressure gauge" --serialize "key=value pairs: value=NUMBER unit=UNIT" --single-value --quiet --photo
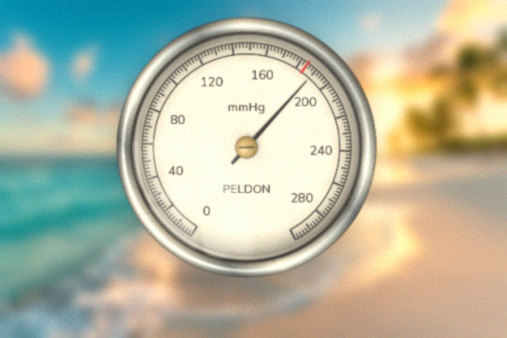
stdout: value=190 unit=mmHg
